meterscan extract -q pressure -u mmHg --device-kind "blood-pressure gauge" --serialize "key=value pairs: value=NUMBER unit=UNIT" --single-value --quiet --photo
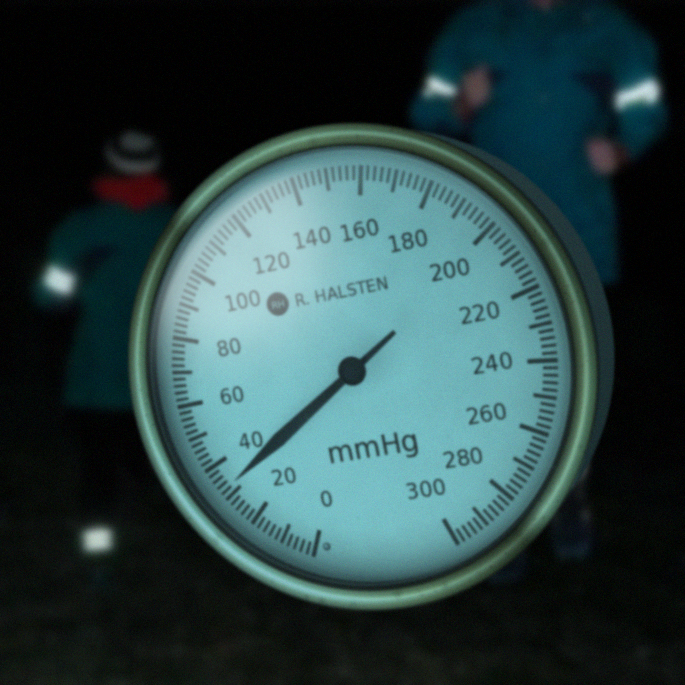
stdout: value=32 unit=mmHg
